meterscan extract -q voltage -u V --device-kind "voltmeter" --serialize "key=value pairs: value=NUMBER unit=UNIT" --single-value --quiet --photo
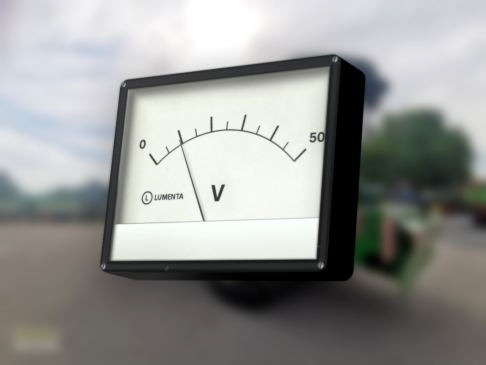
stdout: value=10 unit=V
